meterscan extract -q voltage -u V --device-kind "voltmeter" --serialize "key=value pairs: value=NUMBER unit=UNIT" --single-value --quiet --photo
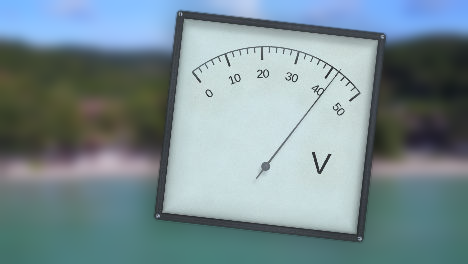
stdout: value=42 unit=V
